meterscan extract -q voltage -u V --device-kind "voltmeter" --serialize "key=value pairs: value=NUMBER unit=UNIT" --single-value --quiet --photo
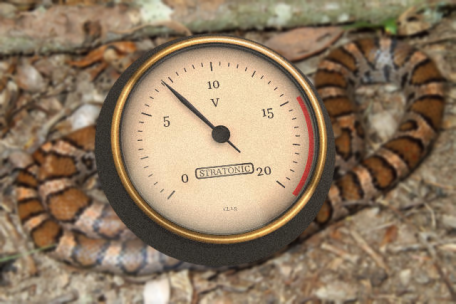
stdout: value=7 unit=V
